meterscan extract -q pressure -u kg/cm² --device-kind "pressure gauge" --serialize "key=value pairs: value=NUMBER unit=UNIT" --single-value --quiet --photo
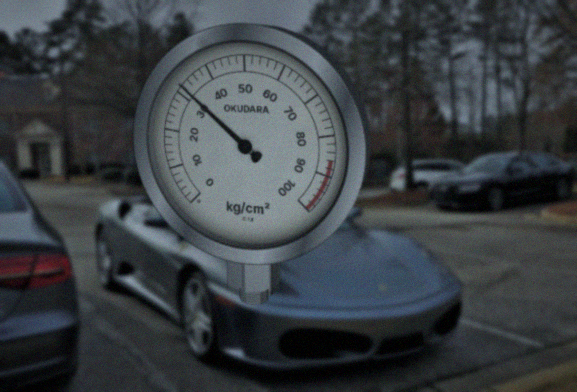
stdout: value=32 unit=kg/cm²
